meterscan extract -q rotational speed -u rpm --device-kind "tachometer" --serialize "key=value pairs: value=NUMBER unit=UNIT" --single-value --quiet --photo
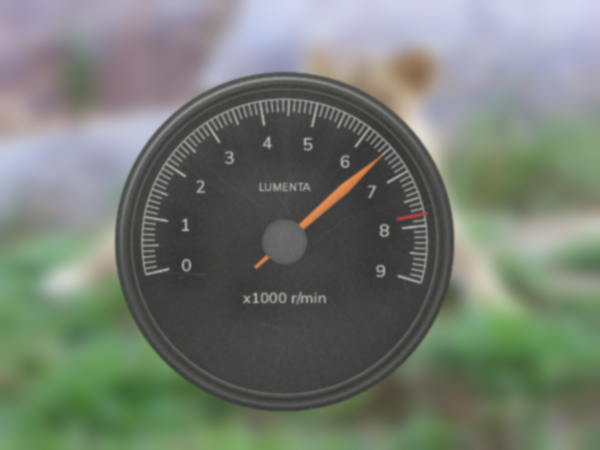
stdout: value=6500 unit=rpm
